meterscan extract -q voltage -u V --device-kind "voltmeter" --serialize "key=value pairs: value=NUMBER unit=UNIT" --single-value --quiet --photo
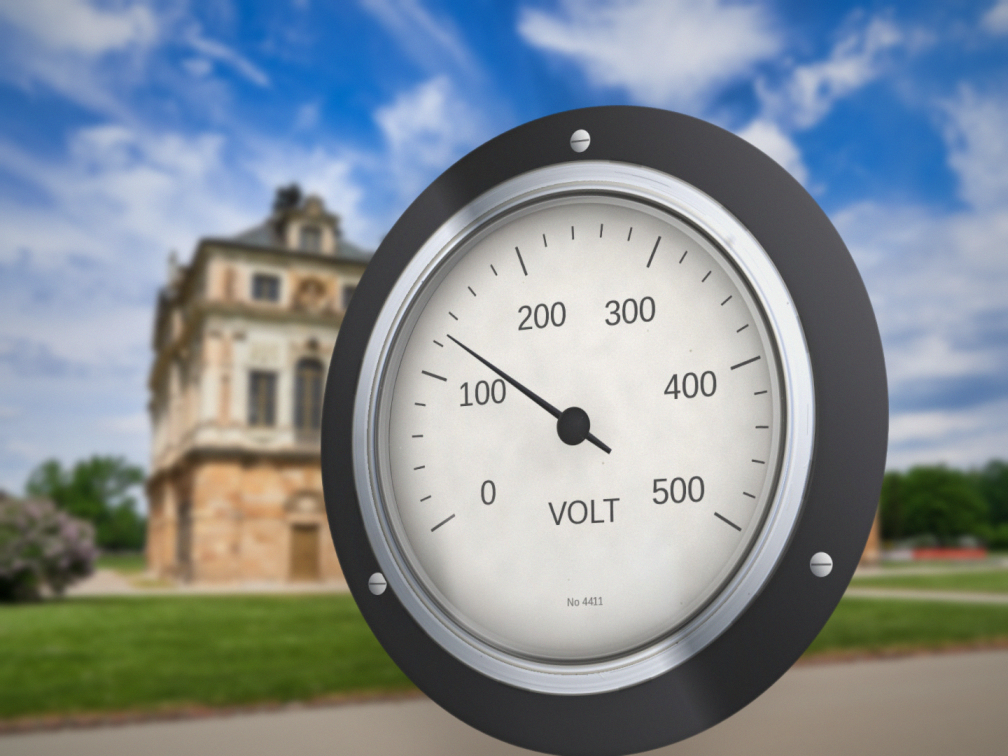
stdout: value=130 unit=V
